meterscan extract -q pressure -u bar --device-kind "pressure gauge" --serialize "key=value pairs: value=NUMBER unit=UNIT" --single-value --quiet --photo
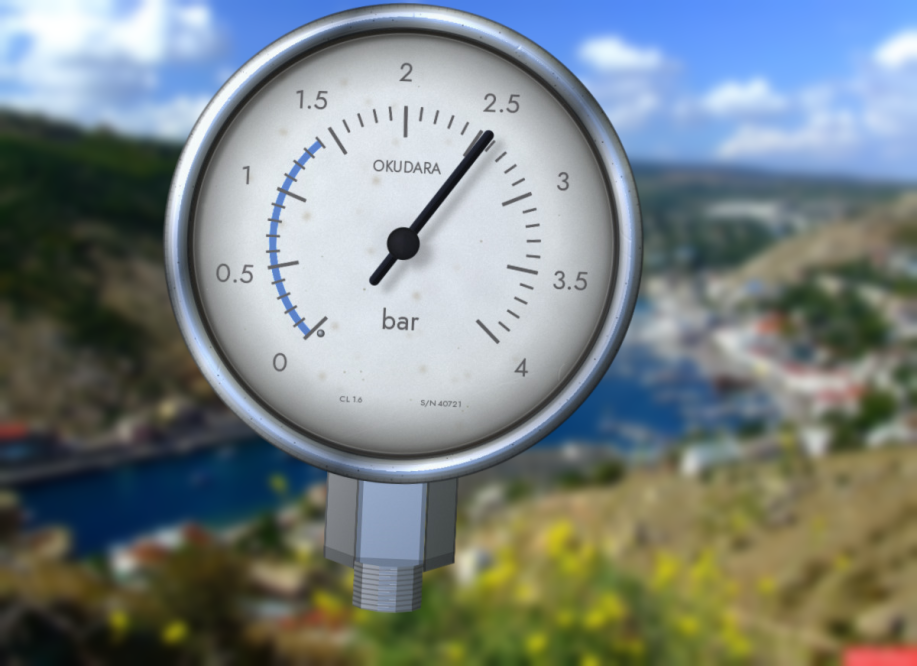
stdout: value=2.55 unit=bar
